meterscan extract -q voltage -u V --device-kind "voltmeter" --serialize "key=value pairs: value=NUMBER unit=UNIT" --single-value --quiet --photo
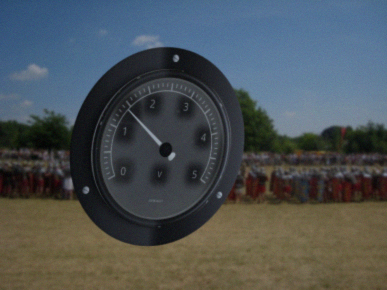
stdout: value=1.4 unit=V
